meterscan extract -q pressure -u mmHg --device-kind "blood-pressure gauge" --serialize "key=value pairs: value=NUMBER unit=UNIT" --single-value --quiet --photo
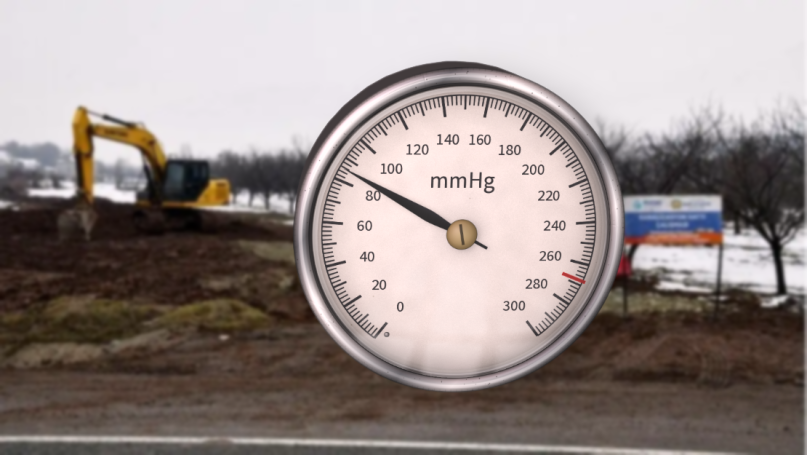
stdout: value=86 unit=mmHg
